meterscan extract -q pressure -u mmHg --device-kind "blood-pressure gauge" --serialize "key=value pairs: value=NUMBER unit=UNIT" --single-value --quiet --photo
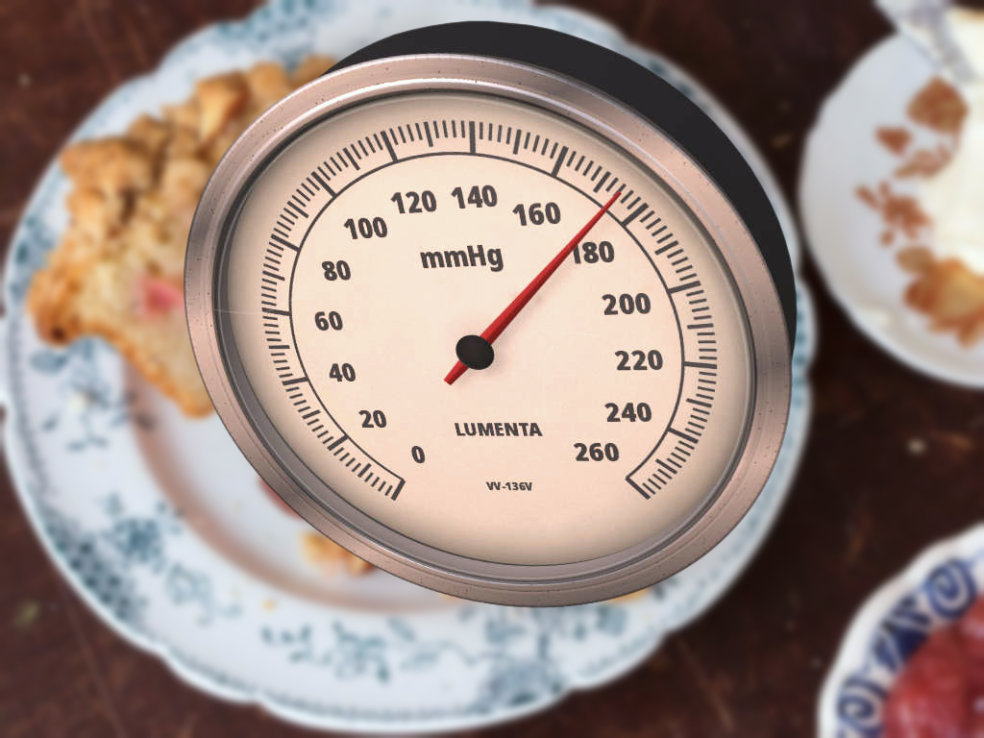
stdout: value=174 unit=mmHg
